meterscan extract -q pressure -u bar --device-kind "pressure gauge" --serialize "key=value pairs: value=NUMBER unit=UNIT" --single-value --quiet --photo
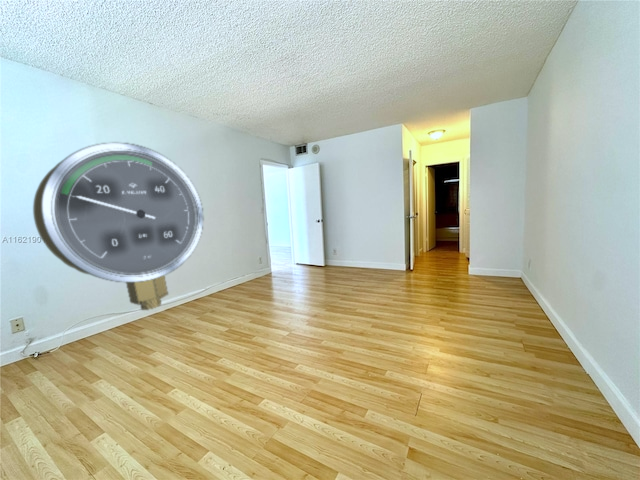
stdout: value=15 unit=bar
